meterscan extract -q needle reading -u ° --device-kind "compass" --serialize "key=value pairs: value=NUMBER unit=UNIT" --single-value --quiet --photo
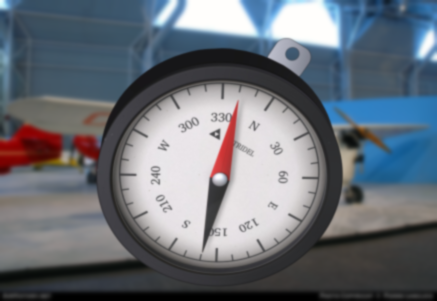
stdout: value=340 unit=°
